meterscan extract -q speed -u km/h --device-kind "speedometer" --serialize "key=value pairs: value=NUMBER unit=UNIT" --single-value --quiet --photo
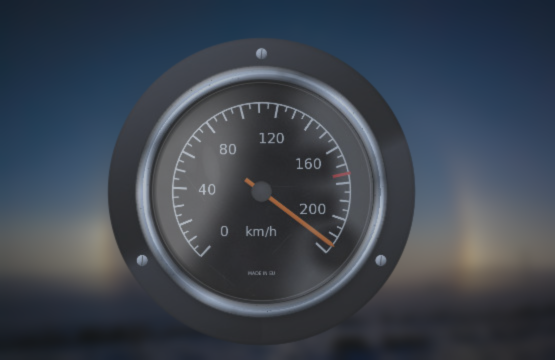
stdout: value=215 unit=km/h
